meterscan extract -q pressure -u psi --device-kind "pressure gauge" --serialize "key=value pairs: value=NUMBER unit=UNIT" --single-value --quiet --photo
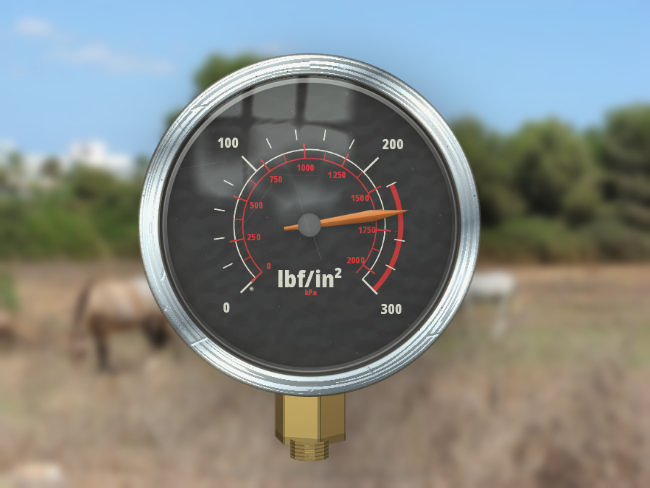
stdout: value=240 unit=psi
